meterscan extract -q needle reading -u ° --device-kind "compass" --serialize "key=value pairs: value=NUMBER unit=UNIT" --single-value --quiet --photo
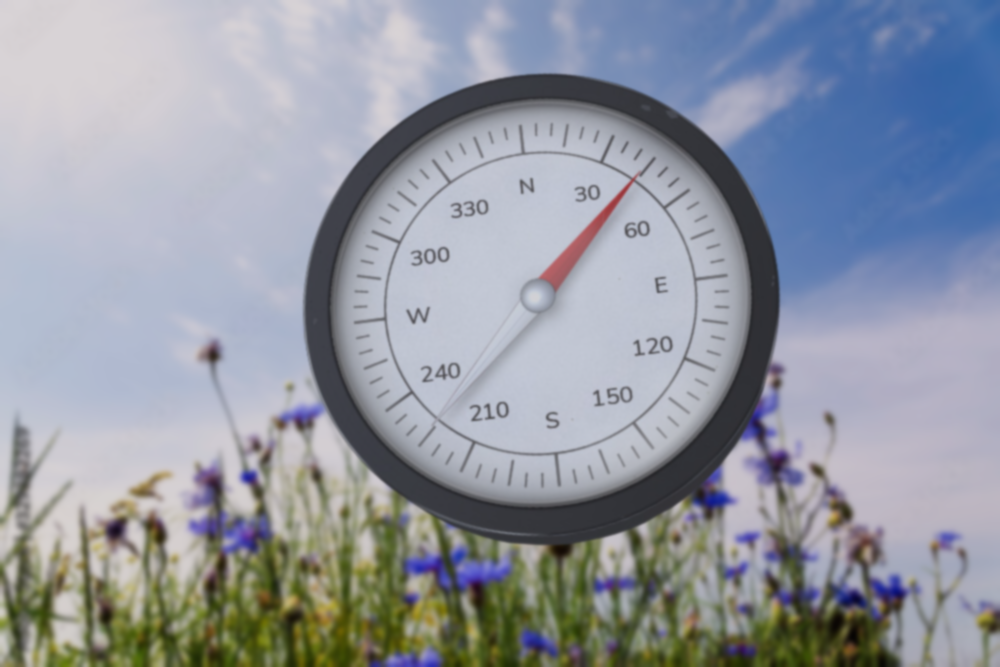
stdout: value=45 unit=°
